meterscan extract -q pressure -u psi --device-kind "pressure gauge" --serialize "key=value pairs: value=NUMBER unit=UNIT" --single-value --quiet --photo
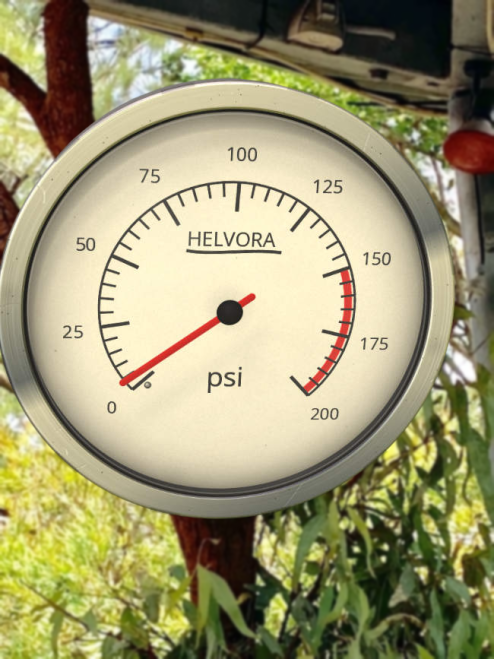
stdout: value=5 unit=psi
